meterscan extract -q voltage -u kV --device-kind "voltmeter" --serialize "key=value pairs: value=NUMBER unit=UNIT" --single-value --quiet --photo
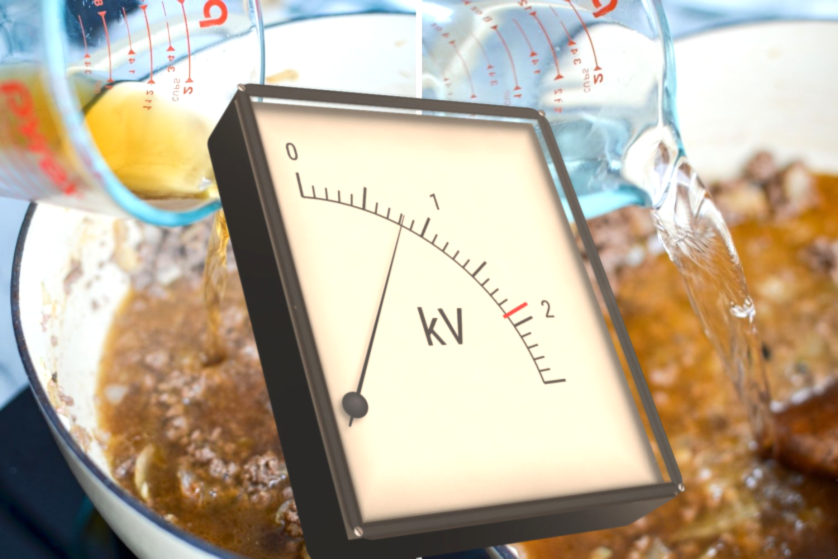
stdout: value=0.8 unit=kV
